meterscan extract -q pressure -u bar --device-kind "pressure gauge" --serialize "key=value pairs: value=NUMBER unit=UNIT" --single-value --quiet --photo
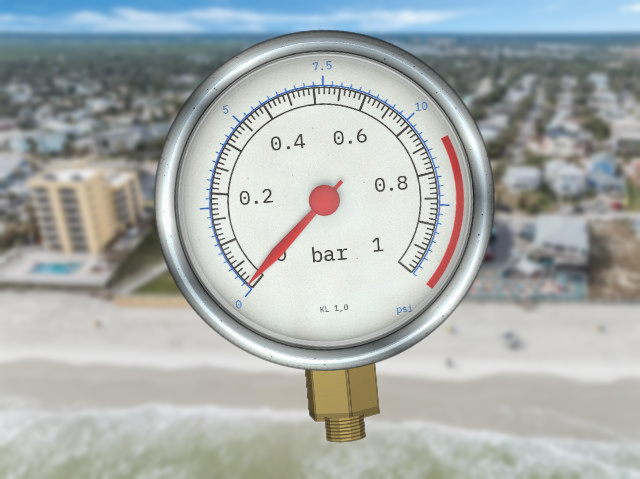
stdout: value=0.01 unit=bar
